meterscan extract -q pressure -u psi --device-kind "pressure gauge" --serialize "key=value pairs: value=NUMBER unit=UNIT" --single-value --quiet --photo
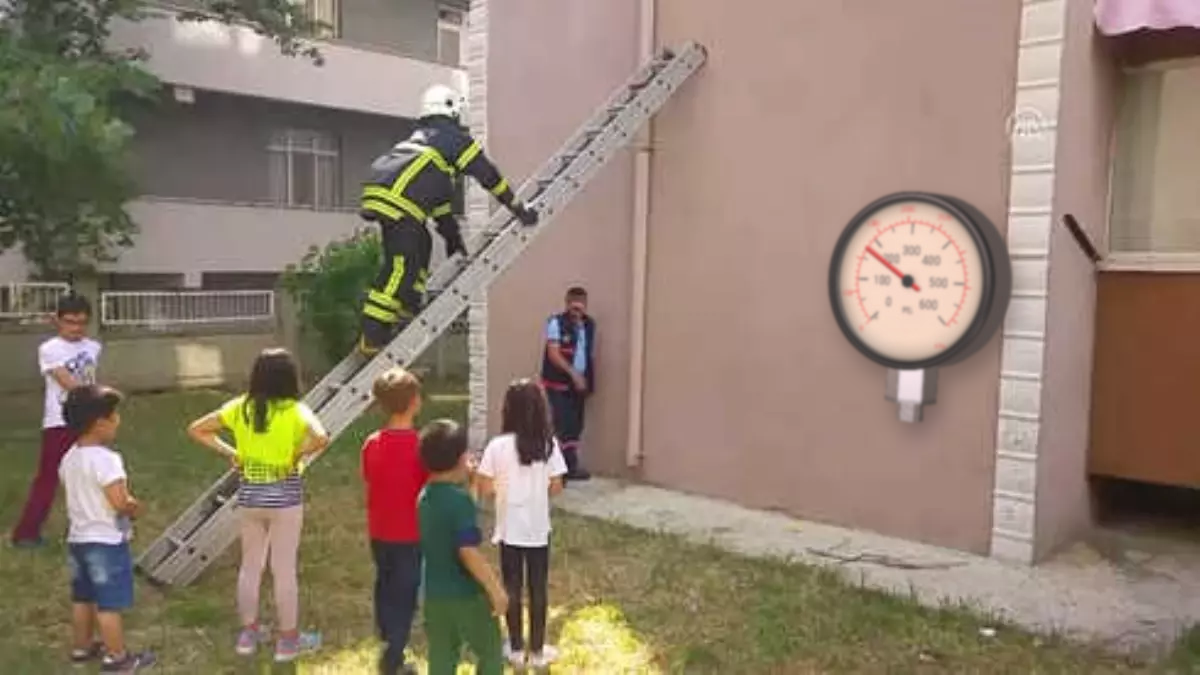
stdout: value=175 unit=psi
